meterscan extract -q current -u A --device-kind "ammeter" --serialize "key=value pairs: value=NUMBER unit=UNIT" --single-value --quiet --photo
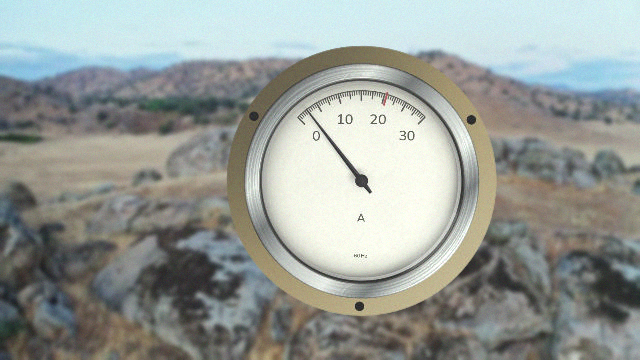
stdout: value=2.5 unit=A
